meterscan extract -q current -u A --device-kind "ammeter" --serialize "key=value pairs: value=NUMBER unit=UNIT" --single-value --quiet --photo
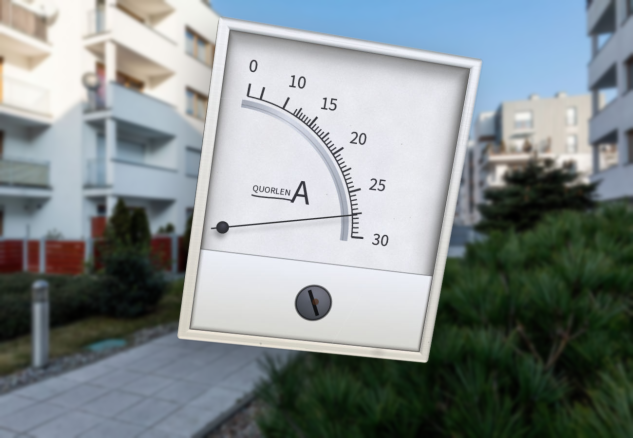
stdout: value=27.5 unit=A
